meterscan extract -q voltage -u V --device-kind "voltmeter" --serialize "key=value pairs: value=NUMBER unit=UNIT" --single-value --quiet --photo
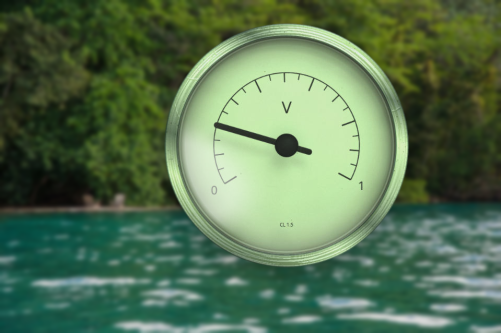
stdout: value=0.2 unit=V
